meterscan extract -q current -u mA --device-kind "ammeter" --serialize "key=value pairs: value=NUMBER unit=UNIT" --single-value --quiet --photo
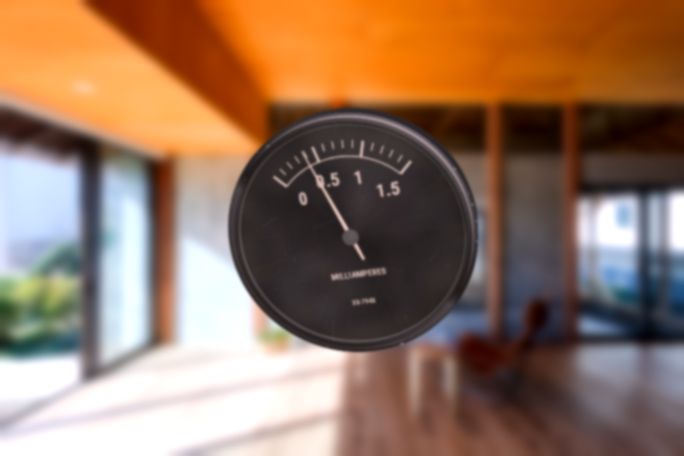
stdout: value=0.4 unit=mA
